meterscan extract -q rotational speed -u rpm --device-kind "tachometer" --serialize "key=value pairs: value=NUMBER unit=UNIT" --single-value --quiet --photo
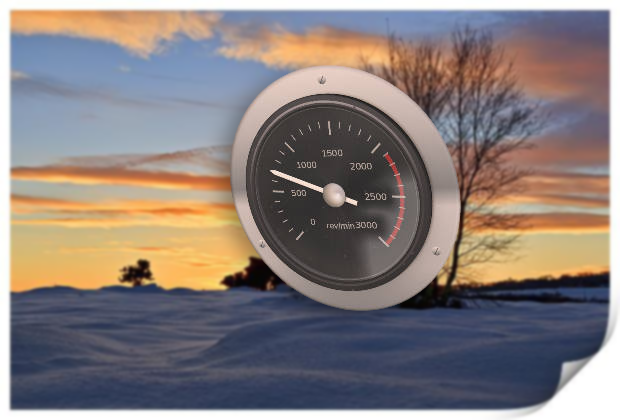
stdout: value=700 unit=rpm
